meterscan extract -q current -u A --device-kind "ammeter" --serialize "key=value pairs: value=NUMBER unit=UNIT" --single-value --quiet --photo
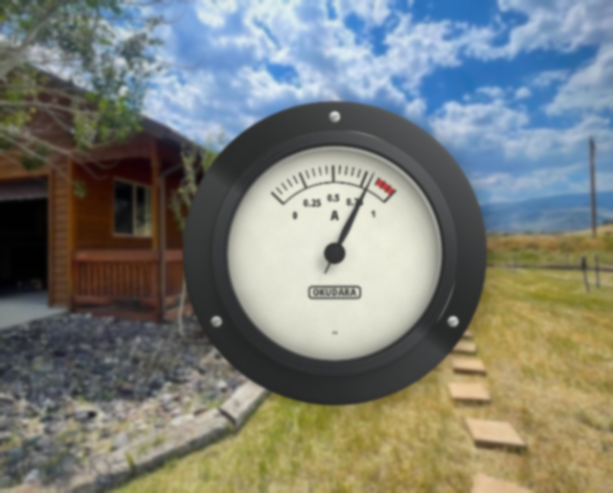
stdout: value=0.8 unit=A
